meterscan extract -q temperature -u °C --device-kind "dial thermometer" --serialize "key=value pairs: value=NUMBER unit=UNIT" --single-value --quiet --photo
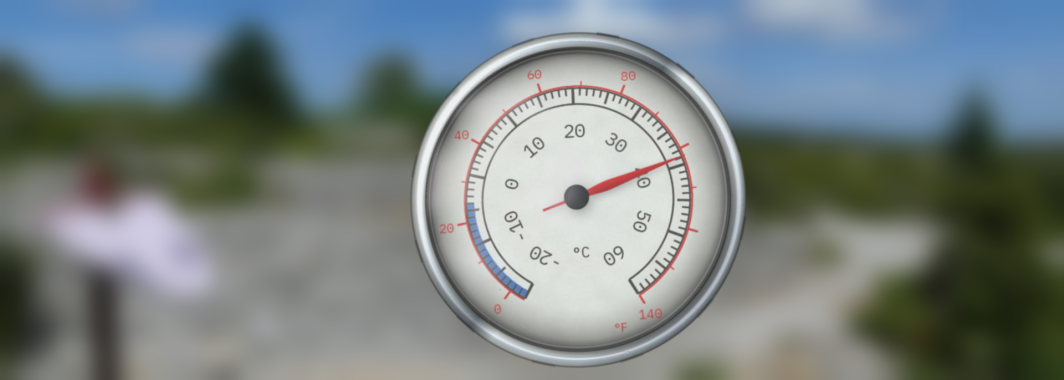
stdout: value=39 unit=°C
